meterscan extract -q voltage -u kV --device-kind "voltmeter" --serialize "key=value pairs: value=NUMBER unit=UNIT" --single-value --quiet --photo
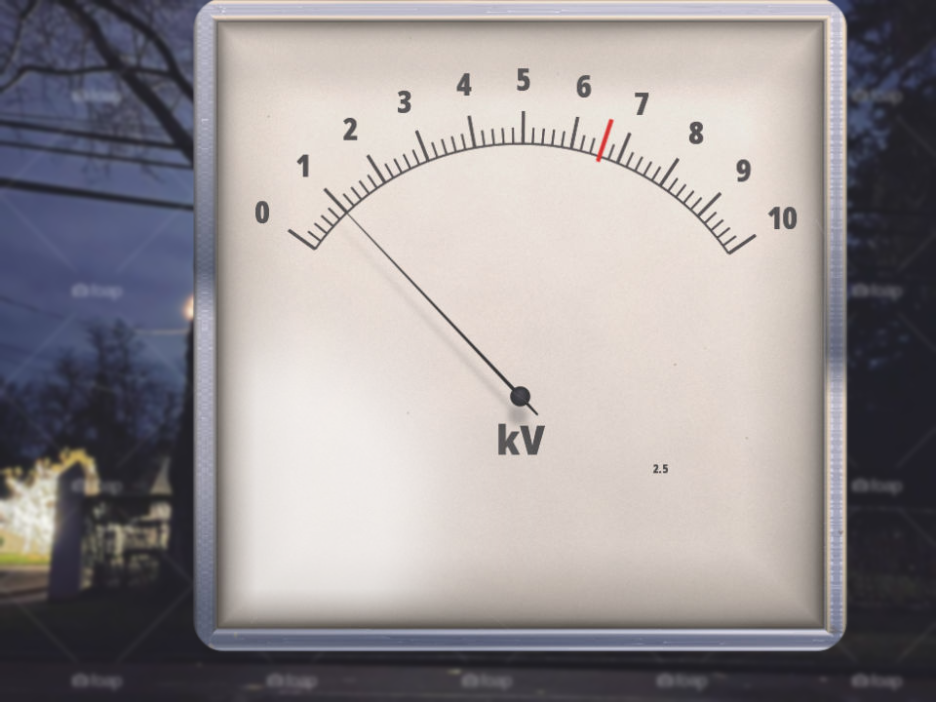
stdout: value=1 unit=kV
